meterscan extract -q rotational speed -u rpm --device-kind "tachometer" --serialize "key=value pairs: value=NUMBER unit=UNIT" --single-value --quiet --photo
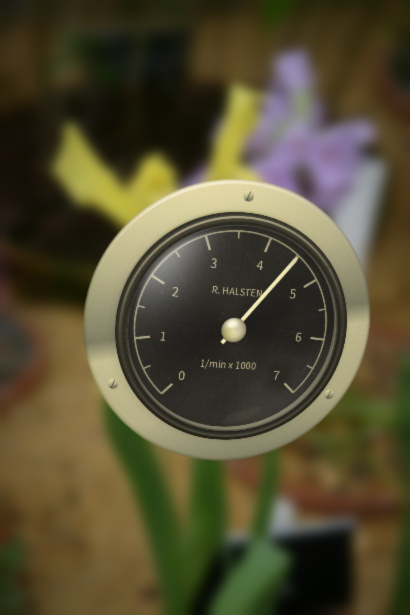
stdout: value=4500 unit=rpm
